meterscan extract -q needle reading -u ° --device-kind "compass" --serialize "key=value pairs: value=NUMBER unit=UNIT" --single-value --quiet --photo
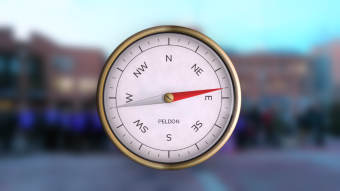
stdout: value=80 unit=°
